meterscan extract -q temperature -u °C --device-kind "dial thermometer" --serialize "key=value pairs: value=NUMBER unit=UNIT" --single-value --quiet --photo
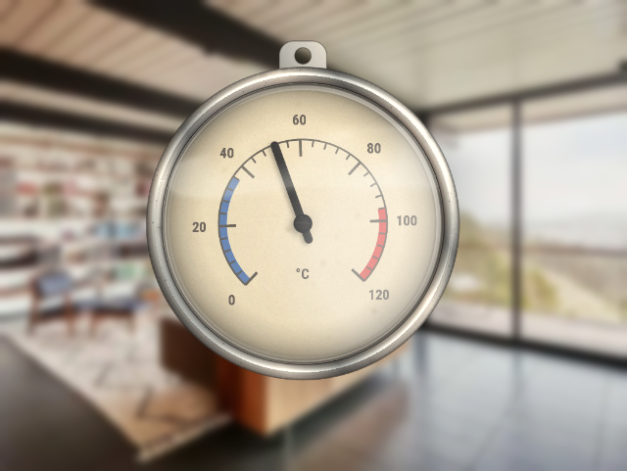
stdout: value=52 unit=°C
